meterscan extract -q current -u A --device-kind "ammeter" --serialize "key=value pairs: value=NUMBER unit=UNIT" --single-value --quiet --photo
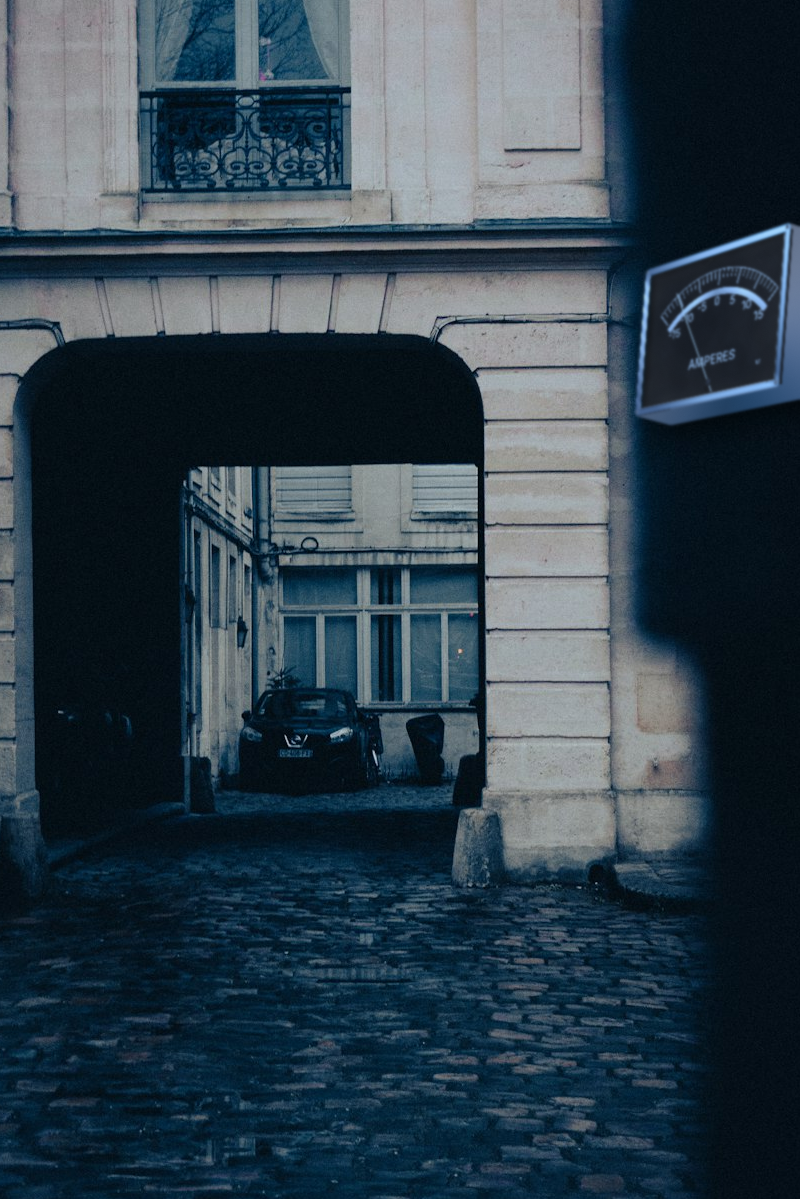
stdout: value=-10 unit=A
